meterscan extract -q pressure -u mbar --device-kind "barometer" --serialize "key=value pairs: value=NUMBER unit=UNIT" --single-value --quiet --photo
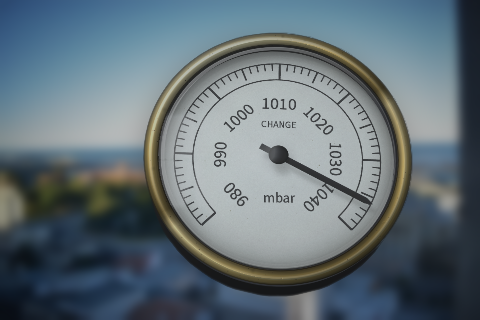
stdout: value=1036 unit=mbar
